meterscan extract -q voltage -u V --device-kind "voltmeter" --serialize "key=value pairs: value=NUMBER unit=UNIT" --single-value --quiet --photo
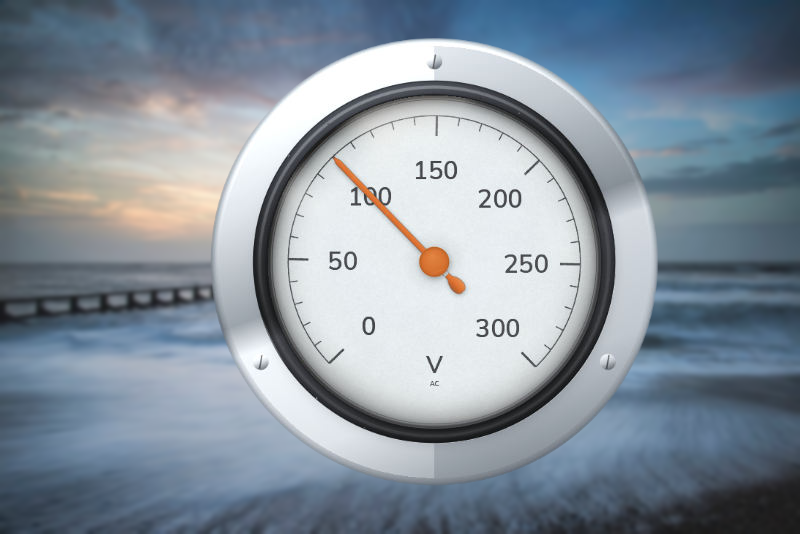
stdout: value=100 unit=V
